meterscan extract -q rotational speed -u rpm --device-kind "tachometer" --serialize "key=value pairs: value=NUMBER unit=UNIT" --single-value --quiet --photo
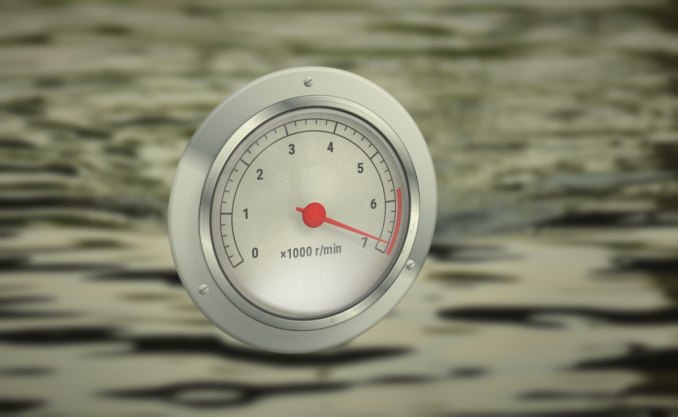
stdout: value=6800 unit=rpm
